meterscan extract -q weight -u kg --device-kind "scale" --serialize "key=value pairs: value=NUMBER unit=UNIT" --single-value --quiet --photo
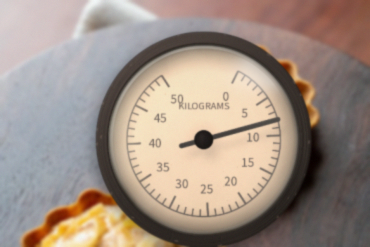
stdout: value=8 unit=kg
